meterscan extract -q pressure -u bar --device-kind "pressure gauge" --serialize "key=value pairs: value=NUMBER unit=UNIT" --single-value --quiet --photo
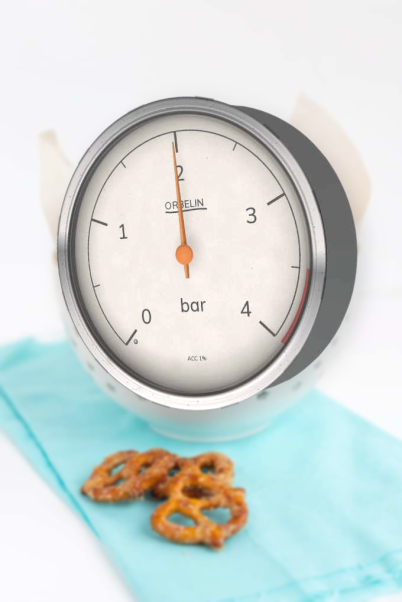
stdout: value=2 unit=bar
